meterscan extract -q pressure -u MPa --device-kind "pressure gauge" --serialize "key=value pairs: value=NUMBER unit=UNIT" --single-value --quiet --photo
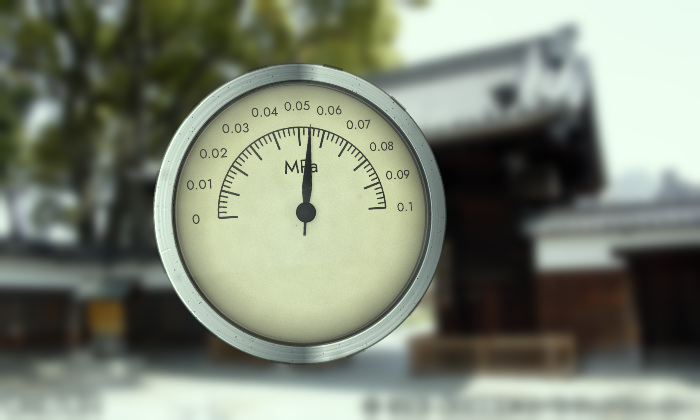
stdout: value=0.054 unit=MPa
